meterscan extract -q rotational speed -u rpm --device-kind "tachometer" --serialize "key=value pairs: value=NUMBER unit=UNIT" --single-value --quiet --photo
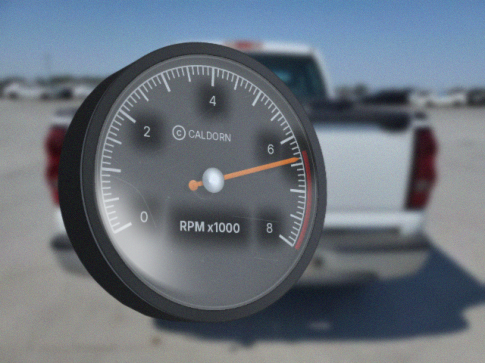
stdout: value=6400 unit=rpm
